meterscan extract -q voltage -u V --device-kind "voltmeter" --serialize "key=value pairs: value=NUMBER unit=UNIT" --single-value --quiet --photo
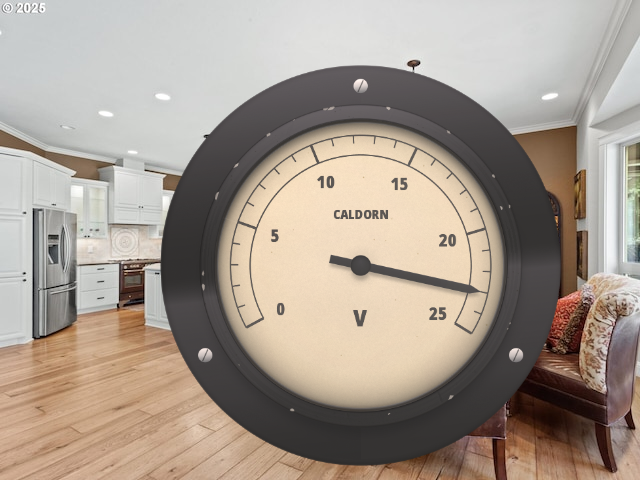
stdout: value=23 unit=V
